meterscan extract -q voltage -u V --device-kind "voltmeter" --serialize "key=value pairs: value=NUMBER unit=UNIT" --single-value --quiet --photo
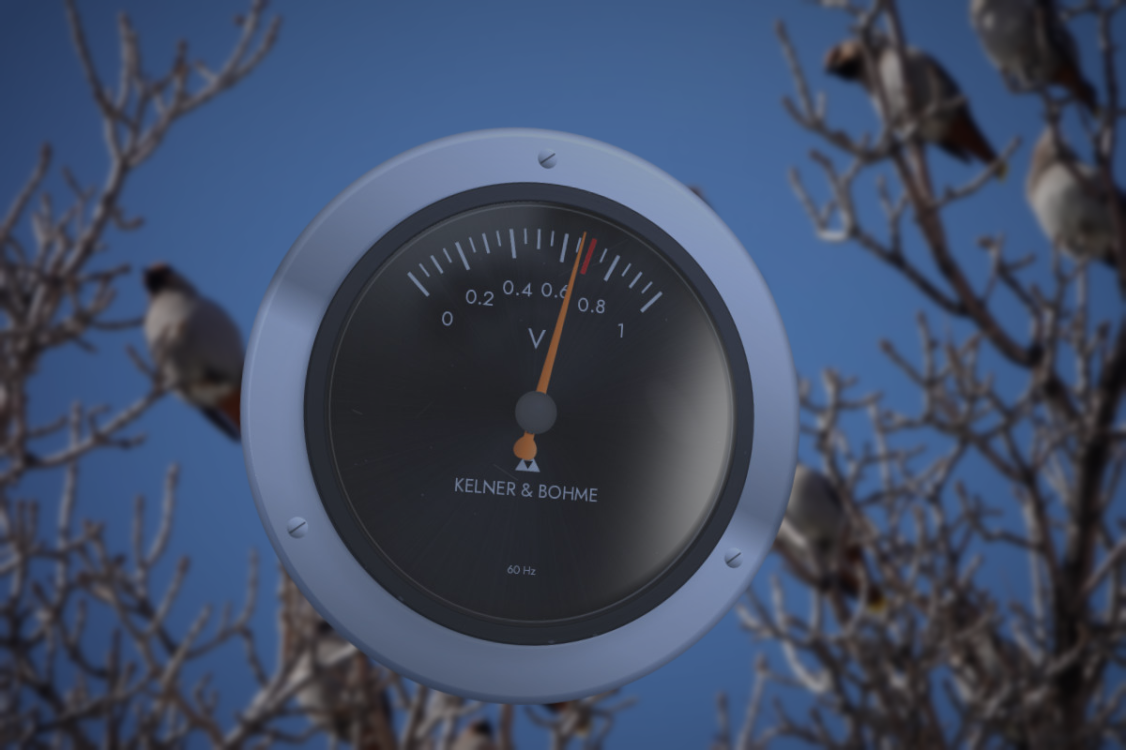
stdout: value=0.65 unit=V
